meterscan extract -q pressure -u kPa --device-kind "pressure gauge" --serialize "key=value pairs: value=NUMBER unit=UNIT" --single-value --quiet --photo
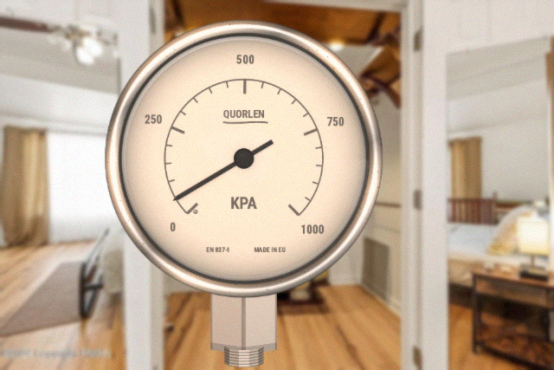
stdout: value=50 unit=kPa
